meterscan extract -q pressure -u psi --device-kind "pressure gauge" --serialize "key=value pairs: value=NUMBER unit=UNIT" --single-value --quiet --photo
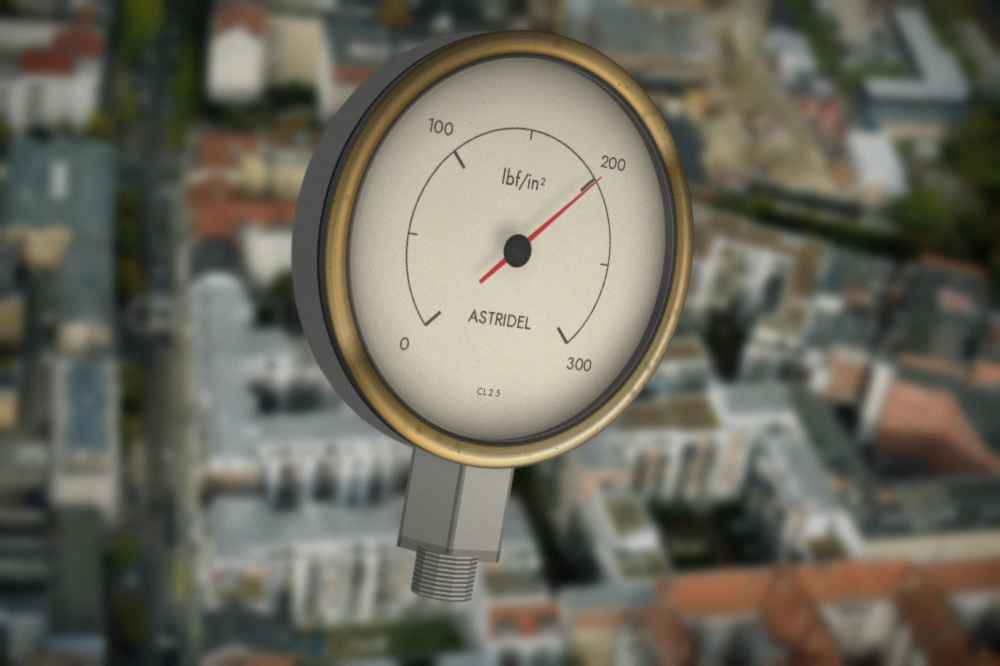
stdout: value=200 unit=psi
